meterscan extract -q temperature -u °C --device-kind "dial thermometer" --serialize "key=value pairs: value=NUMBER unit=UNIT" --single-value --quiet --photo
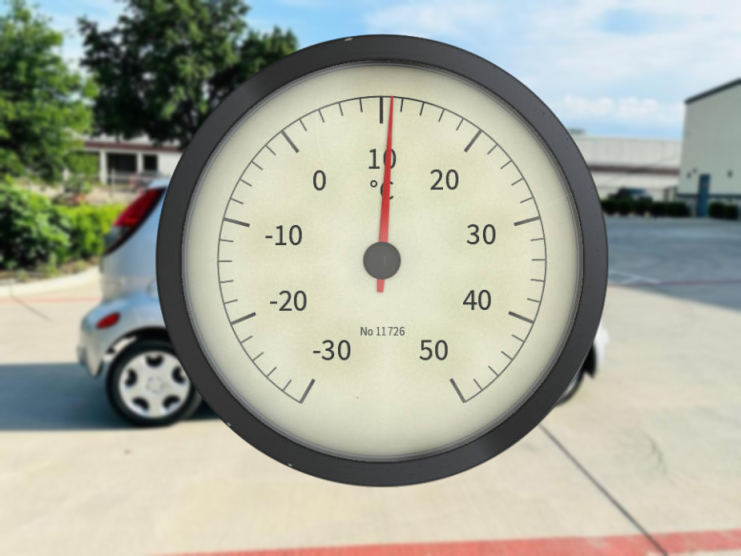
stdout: value=11 unit=°C
